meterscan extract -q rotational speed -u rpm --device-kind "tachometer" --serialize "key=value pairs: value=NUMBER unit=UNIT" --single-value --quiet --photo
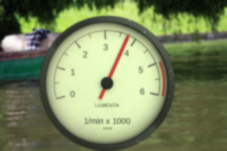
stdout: value=3750 unit=rpm
